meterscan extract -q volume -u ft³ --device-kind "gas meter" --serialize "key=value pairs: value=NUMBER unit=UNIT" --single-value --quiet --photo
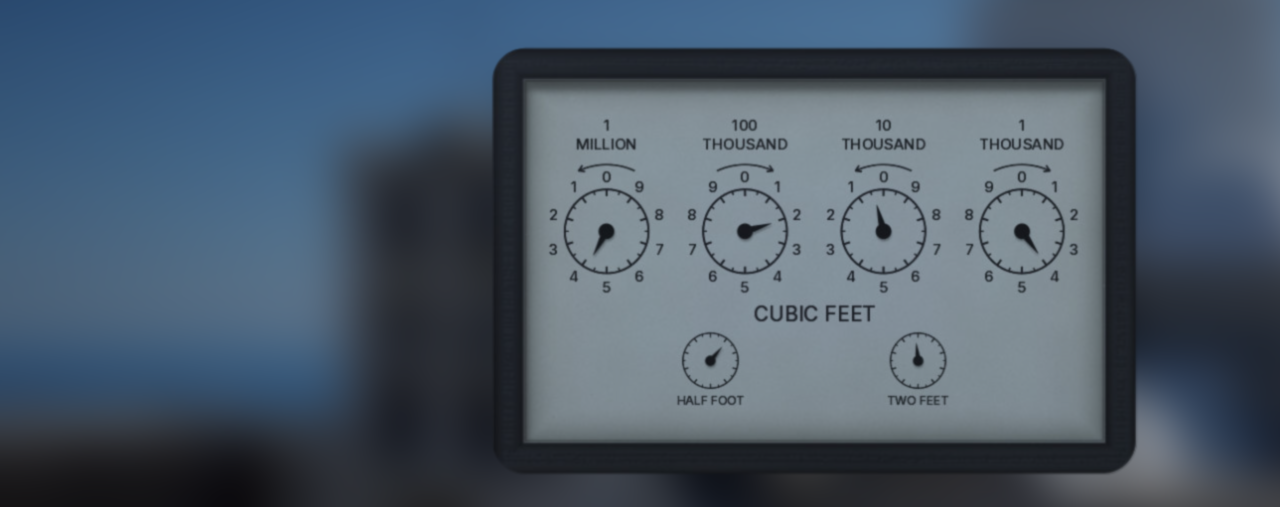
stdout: value=420400 unit=ft³
